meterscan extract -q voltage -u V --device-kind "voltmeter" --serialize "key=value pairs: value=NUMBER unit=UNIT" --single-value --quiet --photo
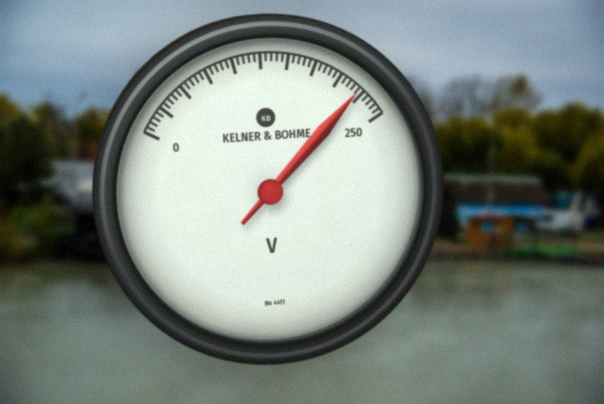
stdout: value=220 unit=V
